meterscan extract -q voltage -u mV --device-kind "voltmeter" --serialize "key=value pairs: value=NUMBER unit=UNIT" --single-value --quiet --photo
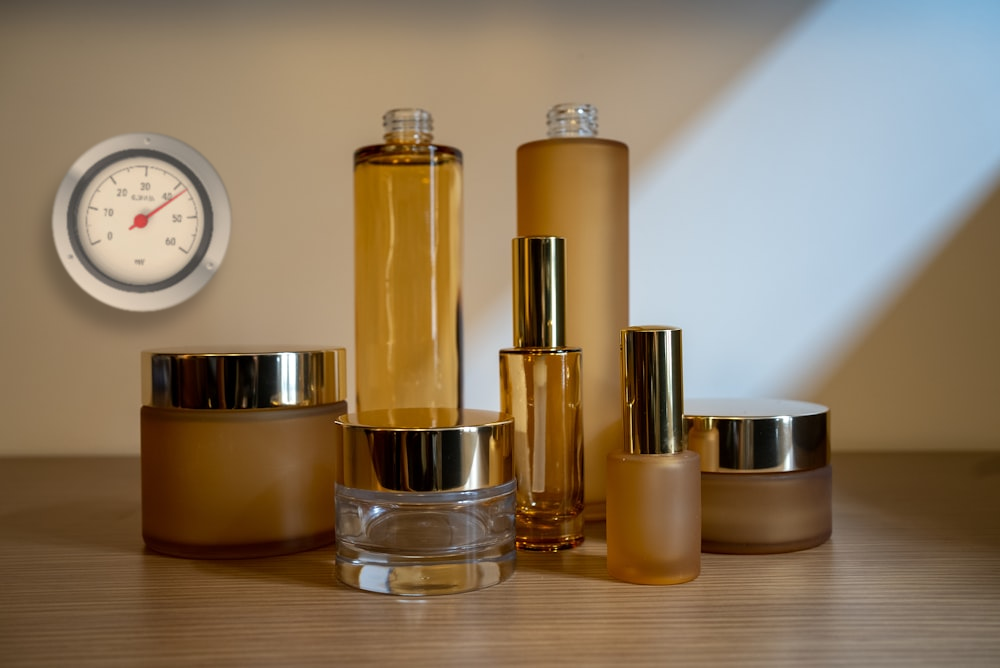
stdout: value=42.5 unit=mV
